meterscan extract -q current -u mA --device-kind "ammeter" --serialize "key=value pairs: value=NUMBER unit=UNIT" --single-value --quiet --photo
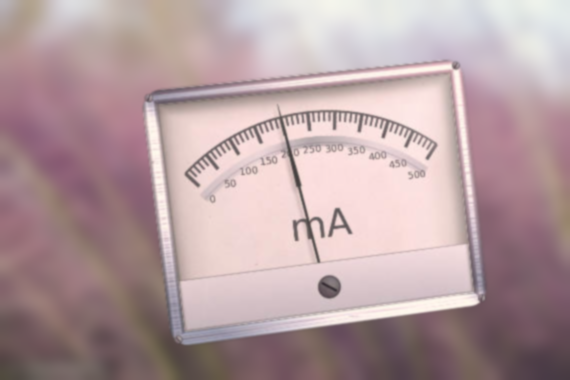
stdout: value=200 unit=mA
